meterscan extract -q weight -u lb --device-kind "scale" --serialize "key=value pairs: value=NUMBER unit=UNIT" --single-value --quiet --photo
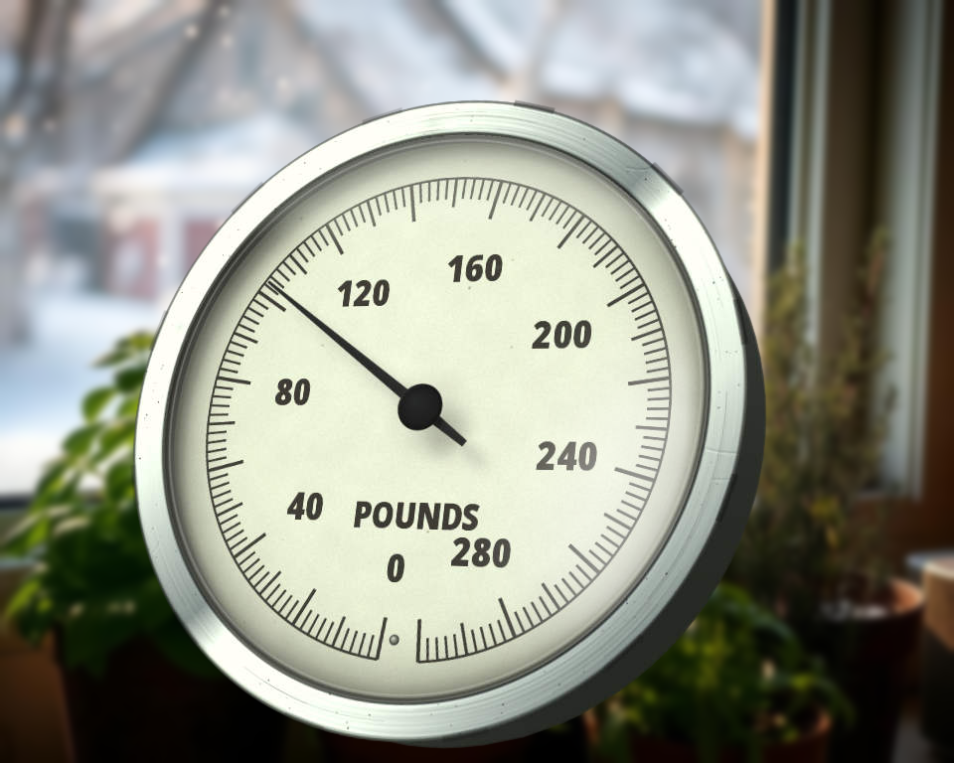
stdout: value=103 unit=lb
